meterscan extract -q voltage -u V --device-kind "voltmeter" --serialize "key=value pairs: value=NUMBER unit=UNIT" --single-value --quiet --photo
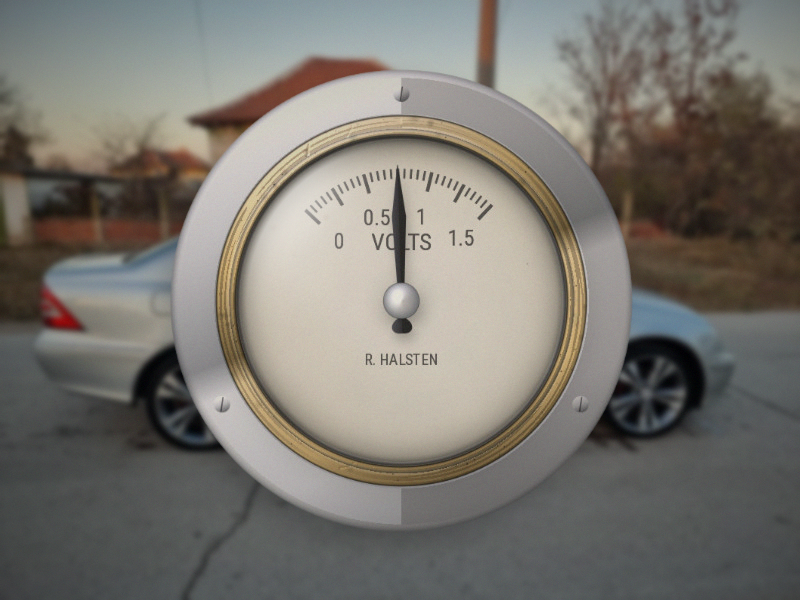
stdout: value=0.75 unit=V
